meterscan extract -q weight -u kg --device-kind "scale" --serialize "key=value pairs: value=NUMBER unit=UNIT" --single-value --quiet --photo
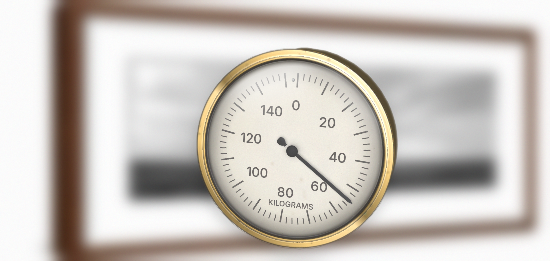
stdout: value=54 unit=kg
